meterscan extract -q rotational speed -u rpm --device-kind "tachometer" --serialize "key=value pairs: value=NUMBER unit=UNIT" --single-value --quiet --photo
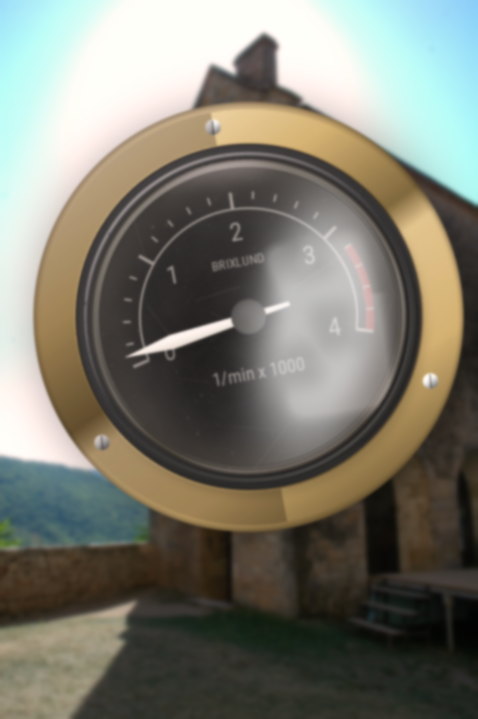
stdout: value=100 unit=rpm
